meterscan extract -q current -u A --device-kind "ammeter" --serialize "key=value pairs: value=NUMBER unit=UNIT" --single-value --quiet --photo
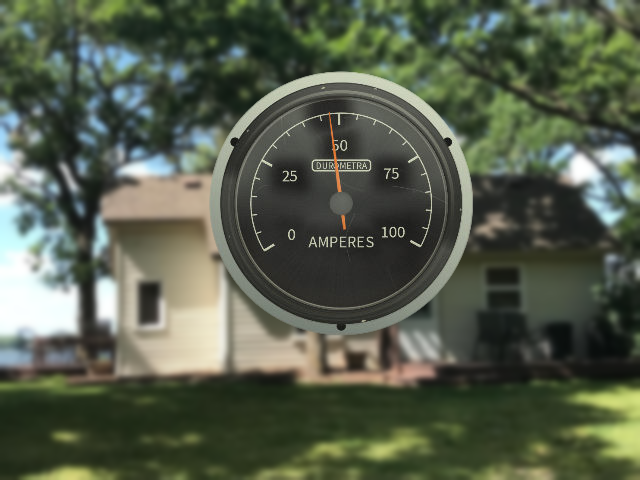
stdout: value=47.5 unit=A
